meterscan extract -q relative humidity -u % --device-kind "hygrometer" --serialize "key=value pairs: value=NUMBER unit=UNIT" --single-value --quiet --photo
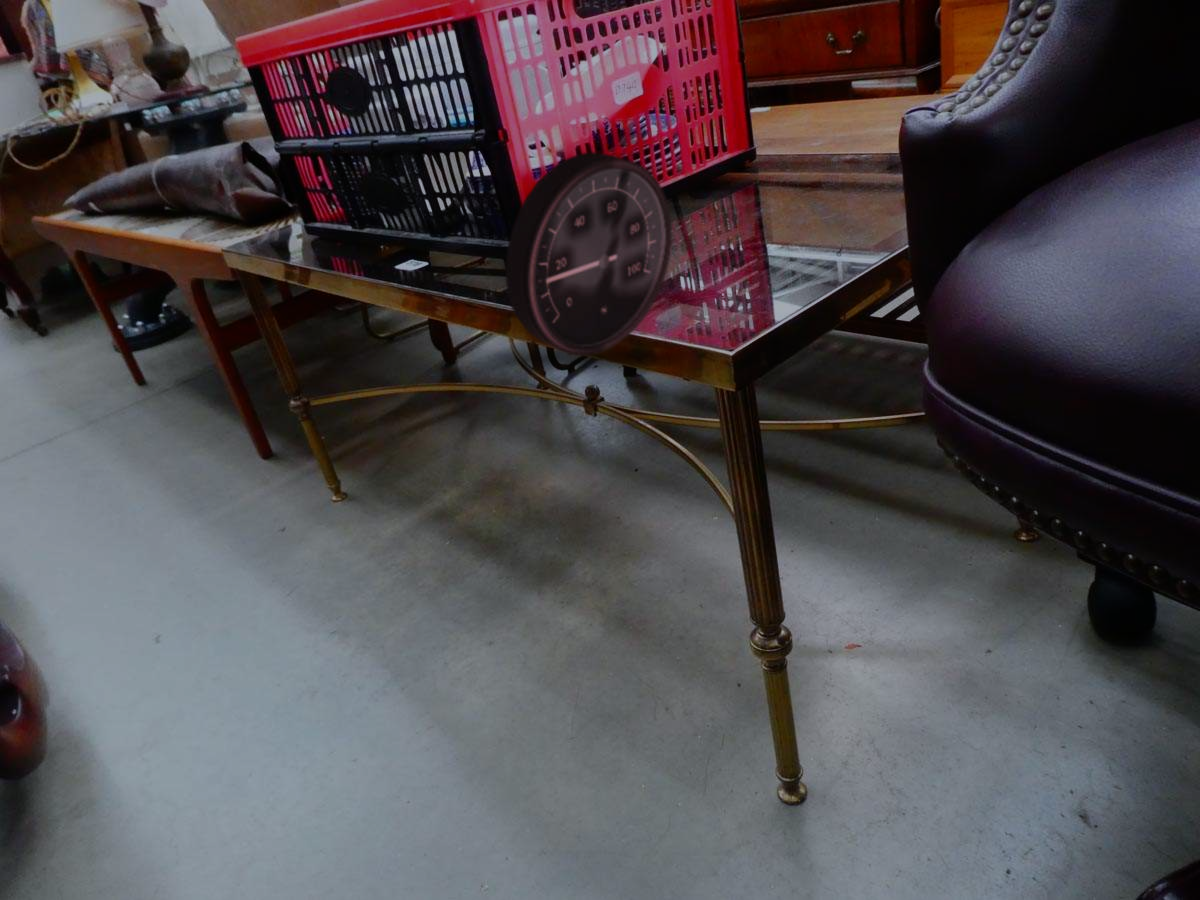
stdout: value=15 unit=%
